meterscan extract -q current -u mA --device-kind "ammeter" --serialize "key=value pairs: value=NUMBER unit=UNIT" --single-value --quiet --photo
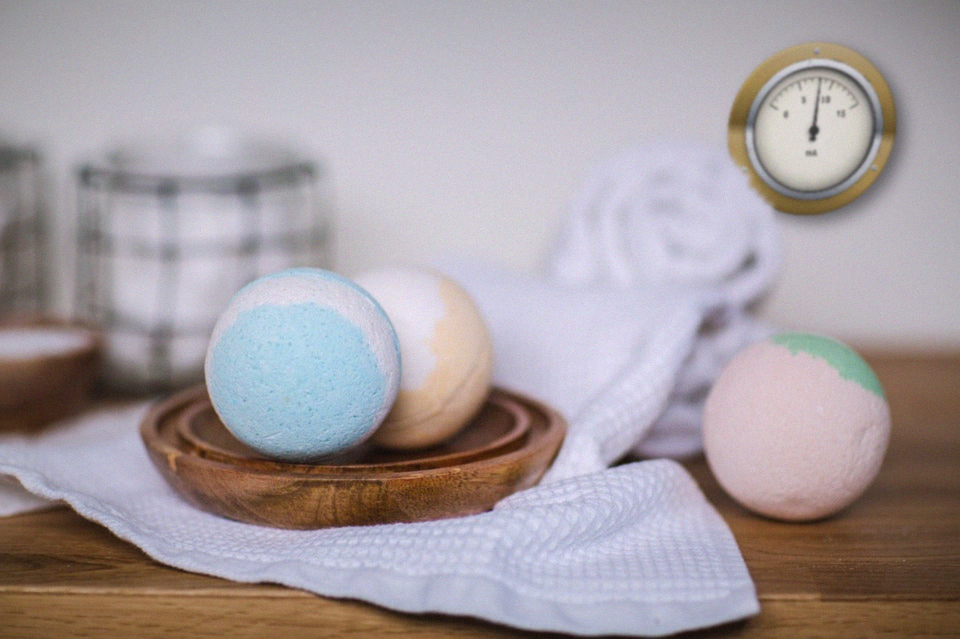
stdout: value=8 unit=mA
